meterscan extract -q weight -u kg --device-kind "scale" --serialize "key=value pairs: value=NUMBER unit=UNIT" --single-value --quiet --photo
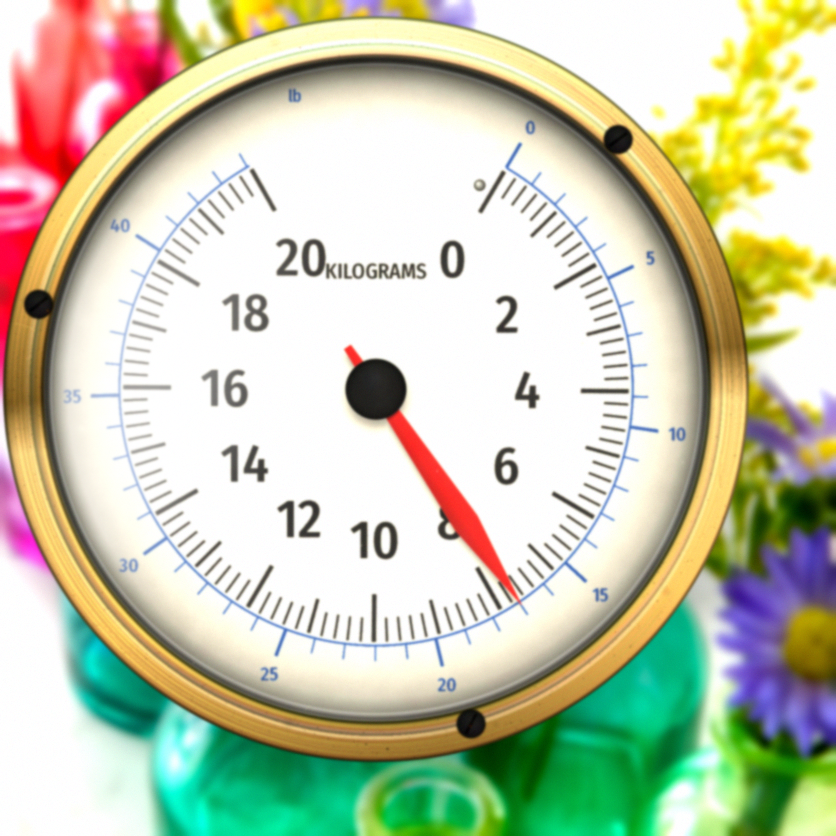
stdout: value=7.7 unit=kg
